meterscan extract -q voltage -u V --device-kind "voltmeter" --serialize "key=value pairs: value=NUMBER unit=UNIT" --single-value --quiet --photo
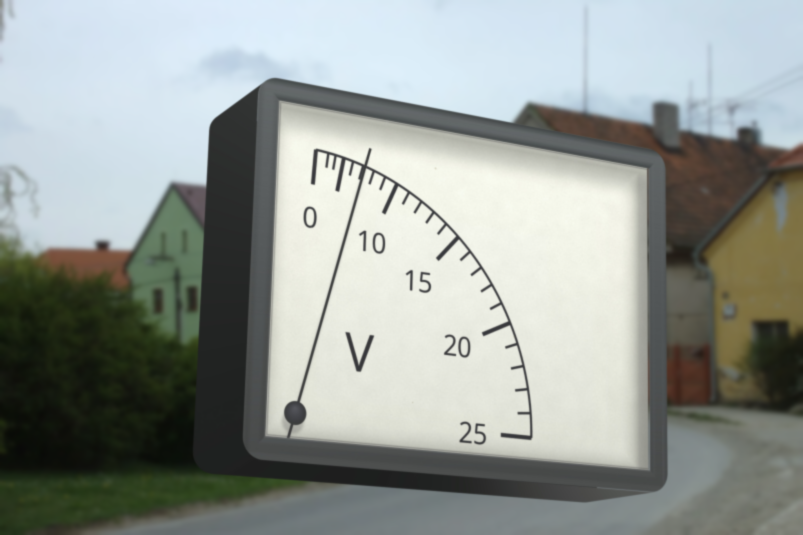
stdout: value=7 unit=V
